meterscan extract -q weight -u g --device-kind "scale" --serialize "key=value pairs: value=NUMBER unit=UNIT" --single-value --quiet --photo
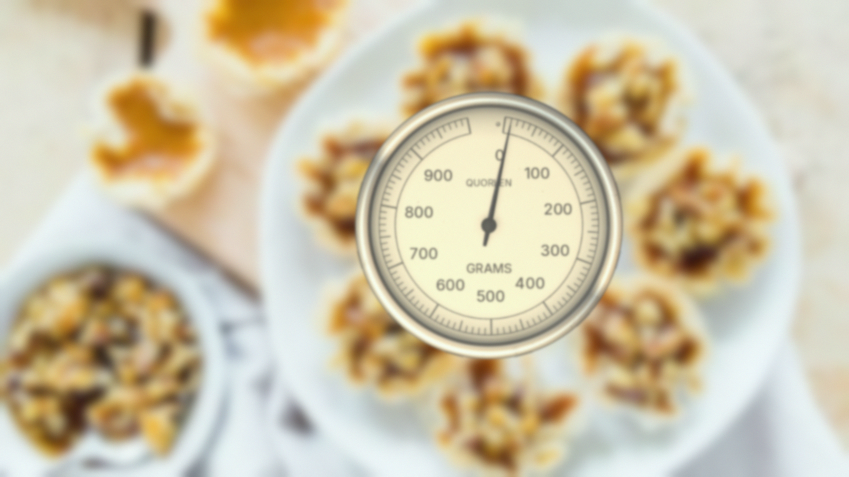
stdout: value=10 unit=g
